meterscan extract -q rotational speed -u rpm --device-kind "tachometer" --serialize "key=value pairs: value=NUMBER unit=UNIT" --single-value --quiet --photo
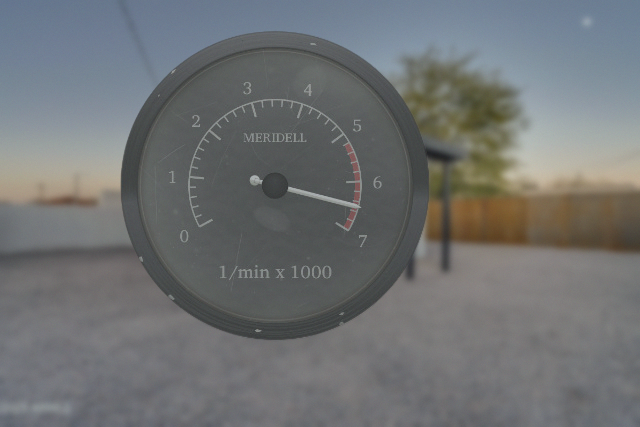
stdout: value=6500 unit=rpm
